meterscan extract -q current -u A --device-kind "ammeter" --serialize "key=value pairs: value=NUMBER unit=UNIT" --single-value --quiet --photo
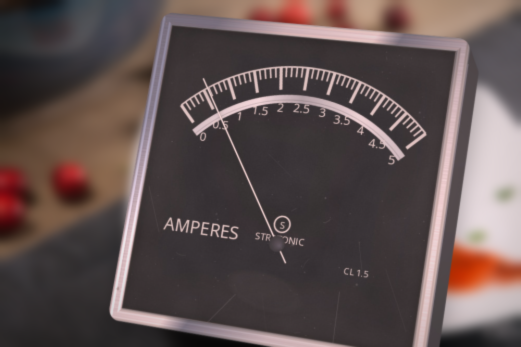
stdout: value=0.6 unit=A
